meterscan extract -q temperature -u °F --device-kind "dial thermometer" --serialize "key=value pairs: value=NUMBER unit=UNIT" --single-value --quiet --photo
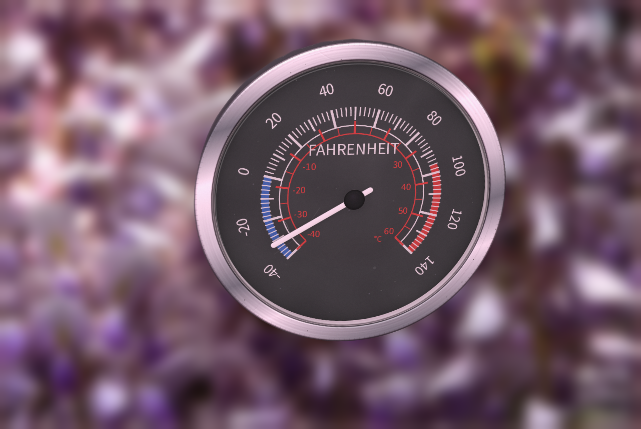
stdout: value=-30 unit=°F
